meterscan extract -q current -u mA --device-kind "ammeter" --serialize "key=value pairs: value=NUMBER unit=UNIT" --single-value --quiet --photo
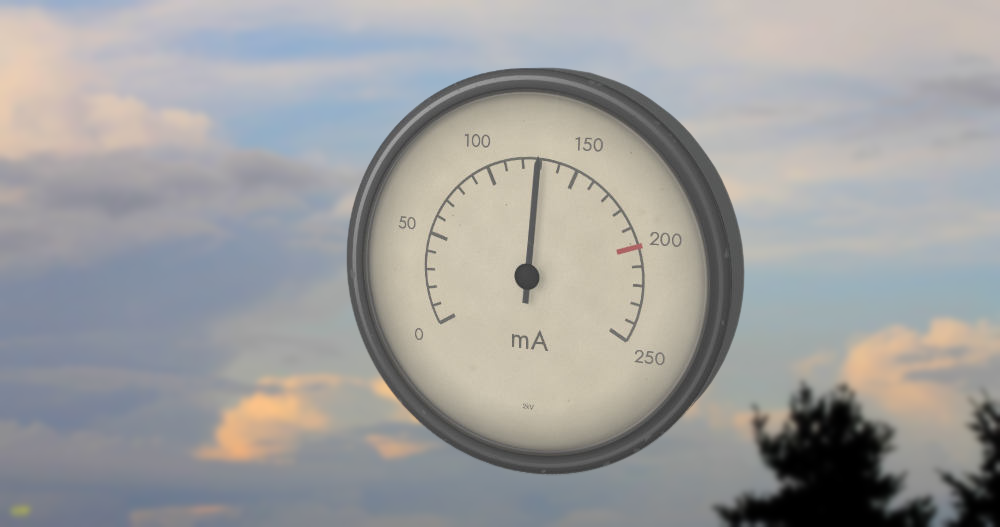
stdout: value=130 unit=mA
